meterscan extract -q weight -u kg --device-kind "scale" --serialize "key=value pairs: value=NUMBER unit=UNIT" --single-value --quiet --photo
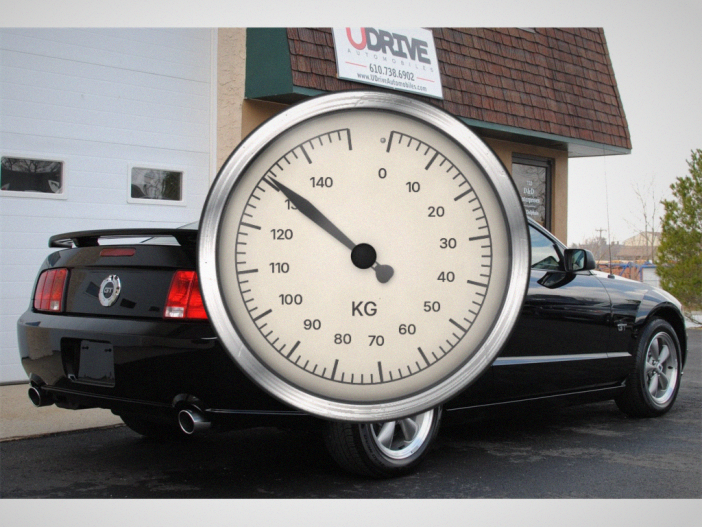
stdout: value=131 unit=kg
